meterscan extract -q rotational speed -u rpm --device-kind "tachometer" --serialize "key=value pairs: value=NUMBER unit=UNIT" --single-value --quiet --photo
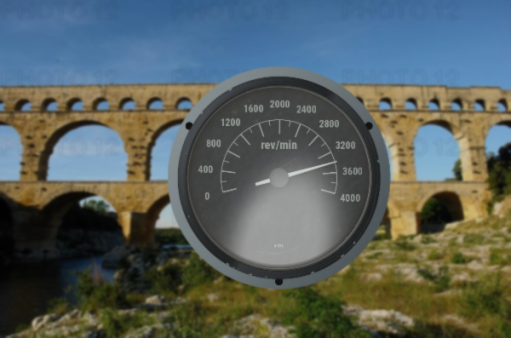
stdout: value=3400 unit=rpm
